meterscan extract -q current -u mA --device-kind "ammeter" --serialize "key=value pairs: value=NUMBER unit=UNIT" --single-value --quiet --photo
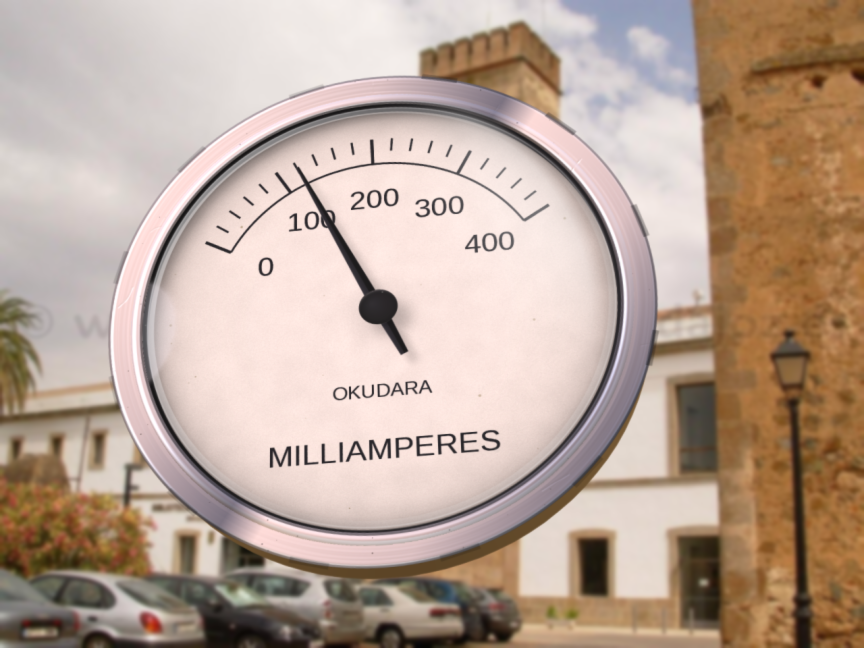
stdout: value=120 unit=mA
